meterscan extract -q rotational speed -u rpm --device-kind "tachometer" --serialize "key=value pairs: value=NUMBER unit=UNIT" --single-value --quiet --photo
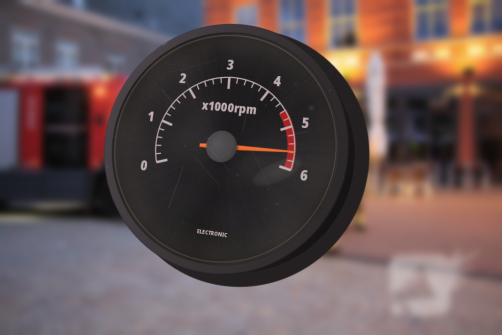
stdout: value=5600 unit=rpm
